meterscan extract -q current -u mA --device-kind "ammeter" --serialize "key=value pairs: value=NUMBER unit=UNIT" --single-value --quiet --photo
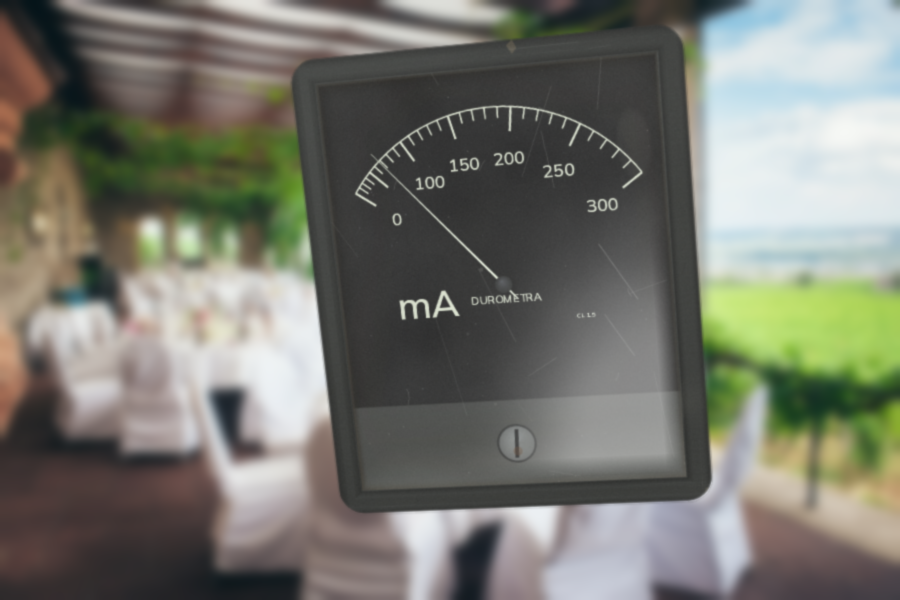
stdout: value=70 unit=mA
